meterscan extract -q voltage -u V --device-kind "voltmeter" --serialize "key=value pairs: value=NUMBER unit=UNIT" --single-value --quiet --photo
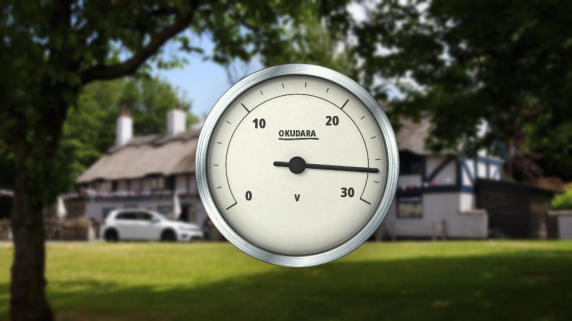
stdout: value=27 unit=V
